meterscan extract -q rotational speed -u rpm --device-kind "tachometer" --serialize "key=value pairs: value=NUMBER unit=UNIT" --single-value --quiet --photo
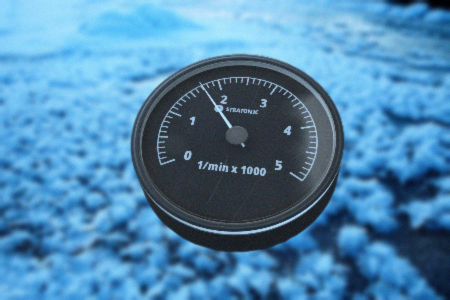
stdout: value=1700 unit=rpm
